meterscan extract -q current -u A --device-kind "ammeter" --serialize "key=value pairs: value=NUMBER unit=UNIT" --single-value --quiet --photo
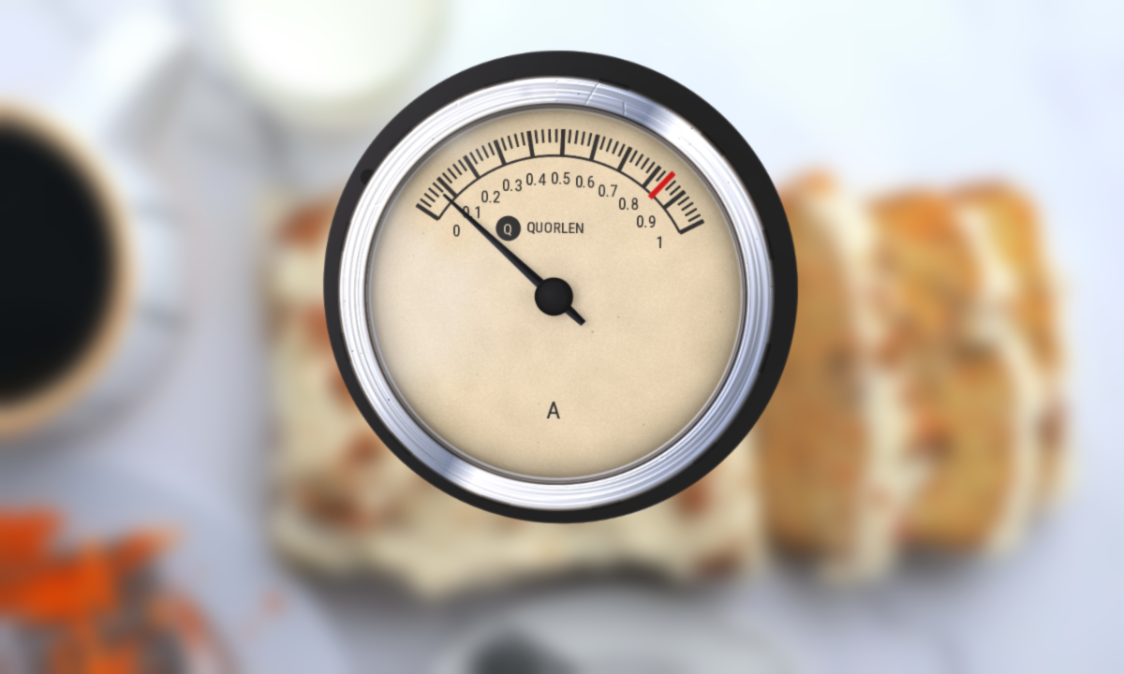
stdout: value=0.08 unit=A
